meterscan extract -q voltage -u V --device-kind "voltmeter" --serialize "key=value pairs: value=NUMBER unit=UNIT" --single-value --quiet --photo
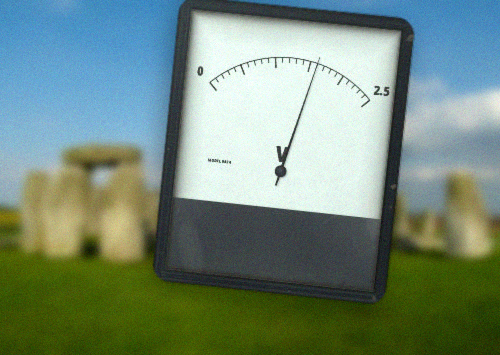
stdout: value=1.6 unit=V
